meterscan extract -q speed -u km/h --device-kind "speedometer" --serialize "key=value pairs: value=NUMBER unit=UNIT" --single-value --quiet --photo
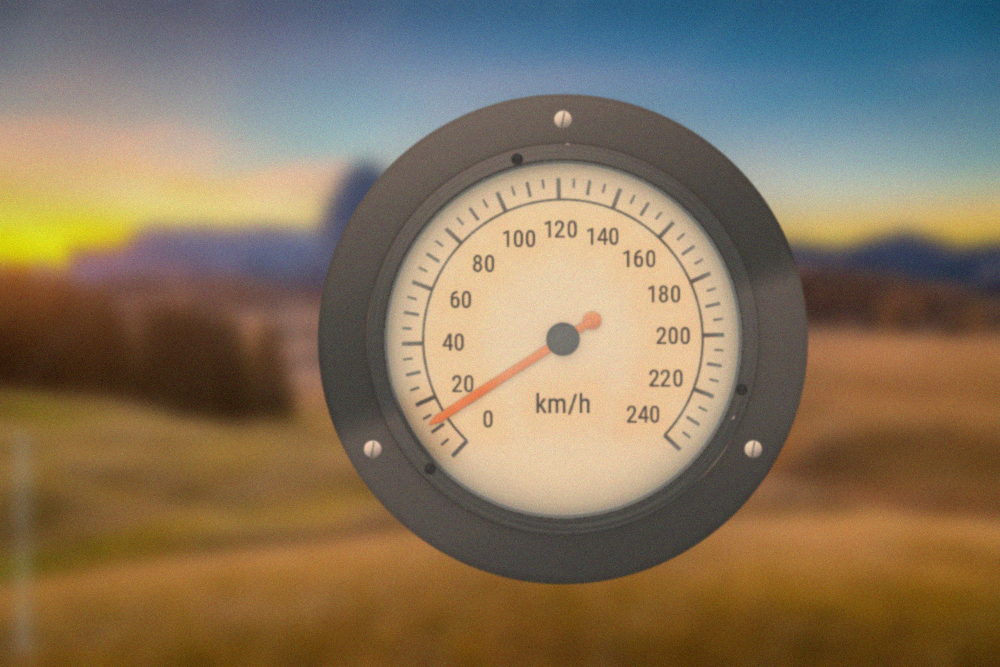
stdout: value=12.5 unit=km/h
